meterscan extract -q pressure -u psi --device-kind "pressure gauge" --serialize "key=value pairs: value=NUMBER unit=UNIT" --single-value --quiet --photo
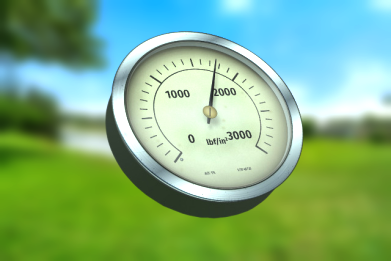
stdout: value=1750 unit=psi
